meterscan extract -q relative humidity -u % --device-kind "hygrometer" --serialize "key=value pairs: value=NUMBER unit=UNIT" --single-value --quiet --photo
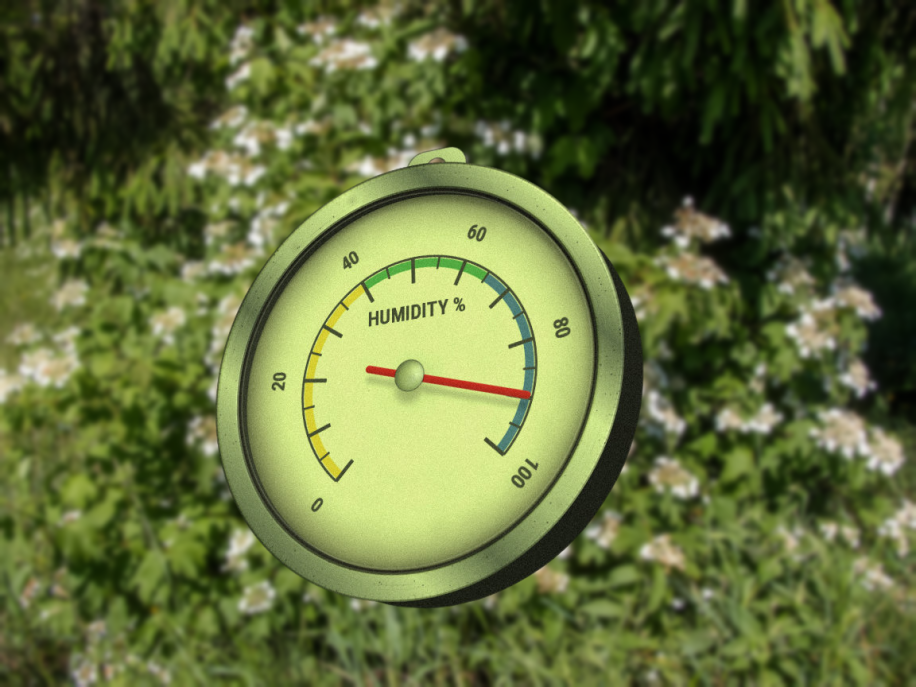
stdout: value=90 unit=%
